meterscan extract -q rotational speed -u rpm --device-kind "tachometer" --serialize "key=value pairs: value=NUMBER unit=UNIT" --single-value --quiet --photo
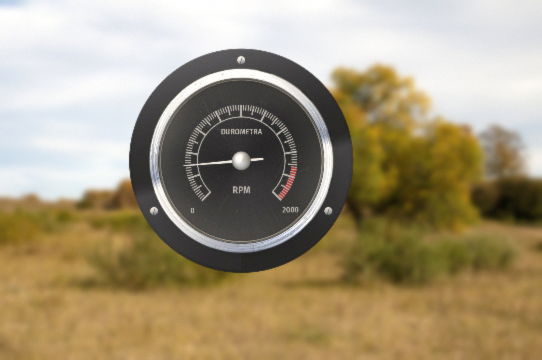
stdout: value=300 unit=rpm
